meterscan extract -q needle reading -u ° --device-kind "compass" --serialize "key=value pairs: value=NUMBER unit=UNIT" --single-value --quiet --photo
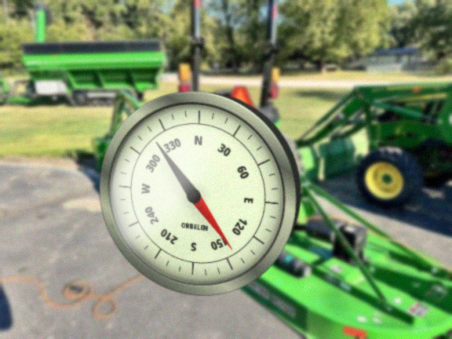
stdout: value=140 unit=°
